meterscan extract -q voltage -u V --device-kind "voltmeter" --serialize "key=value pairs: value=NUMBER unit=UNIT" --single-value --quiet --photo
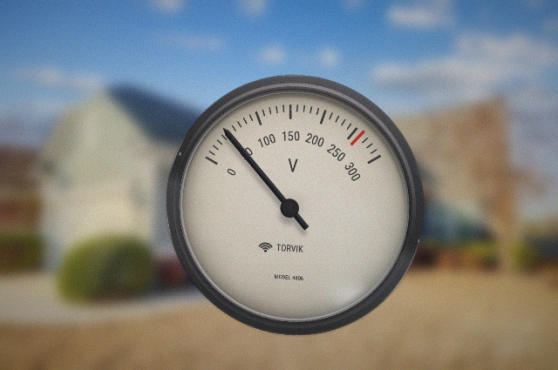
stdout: value=50 unit=V
